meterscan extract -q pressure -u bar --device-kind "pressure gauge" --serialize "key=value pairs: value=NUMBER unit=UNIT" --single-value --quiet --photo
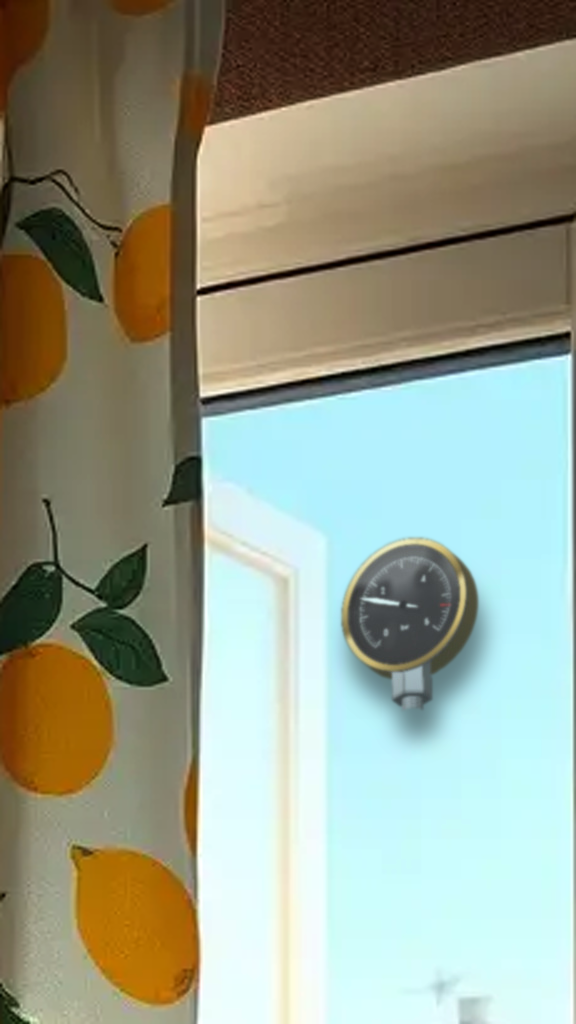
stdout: value=1.5 unit=bar
